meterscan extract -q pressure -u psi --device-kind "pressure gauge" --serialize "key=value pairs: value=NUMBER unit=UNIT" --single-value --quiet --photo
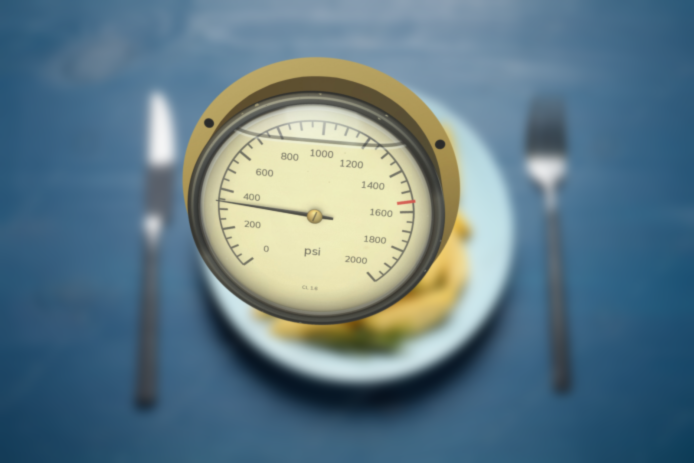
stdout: value=350 unit=psi
